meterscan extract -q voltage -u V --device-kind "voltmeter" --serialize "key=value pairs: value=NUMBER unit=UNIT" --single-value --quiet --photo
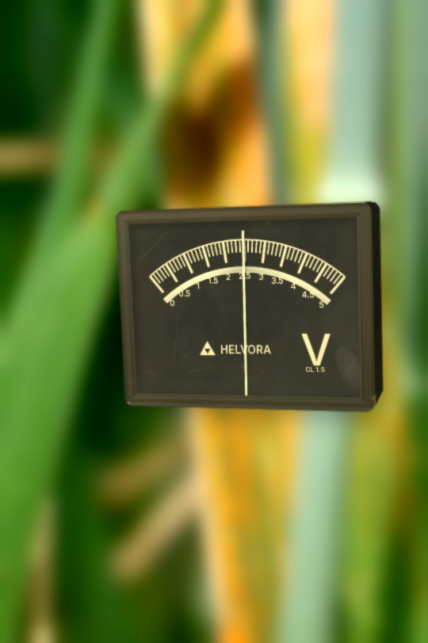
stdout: value=2.5 unit=V
